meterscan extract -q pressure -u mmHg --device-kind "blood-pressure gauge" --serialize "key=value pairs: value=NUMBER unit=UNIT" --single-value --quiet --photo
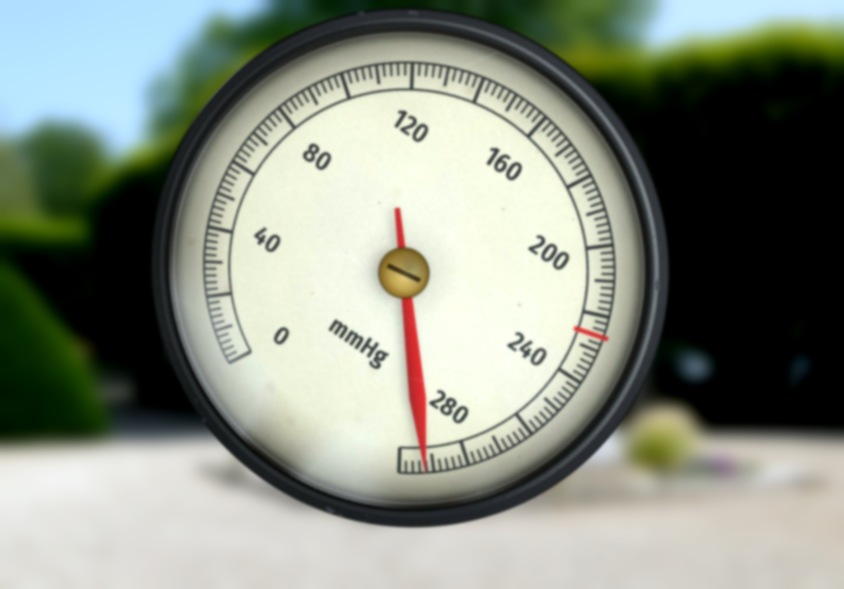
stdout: value=292 unit=mmHg
